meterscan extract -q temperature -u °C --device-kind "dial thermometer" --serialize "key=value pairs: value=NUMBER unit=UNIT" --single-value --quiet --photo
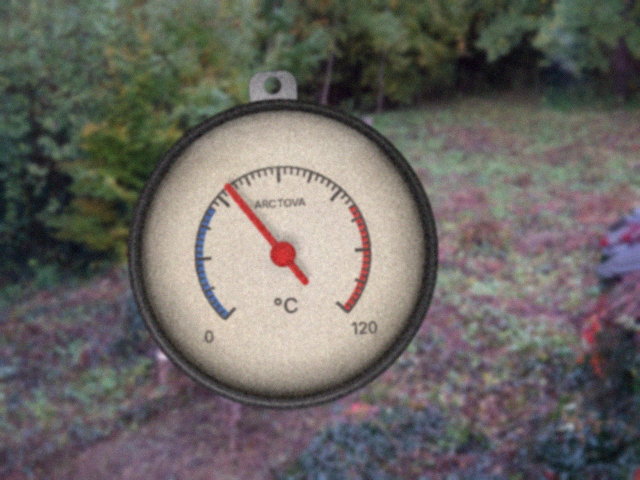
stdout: value=44 unit=°C
